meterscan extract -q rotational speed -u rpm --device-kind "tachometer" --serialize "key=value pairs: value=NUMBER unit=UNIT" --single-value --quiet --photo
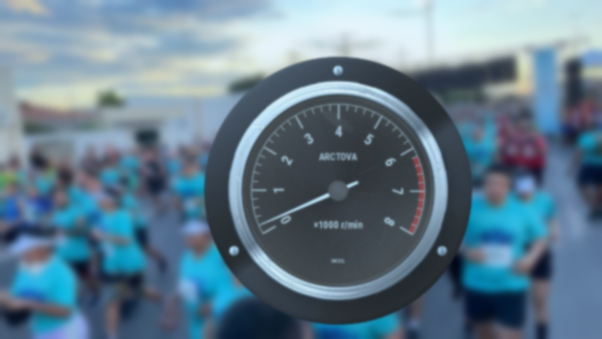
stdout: value=200 unit=rpm
